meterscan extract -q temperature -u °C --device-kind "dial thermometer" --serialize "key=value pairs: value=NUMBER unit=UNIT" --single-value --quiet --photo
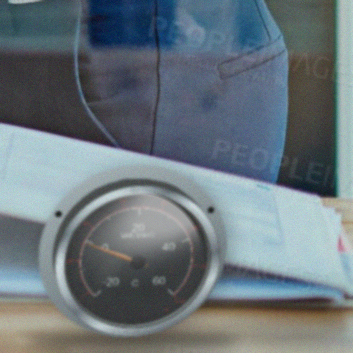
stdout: value=0 unit=°C
